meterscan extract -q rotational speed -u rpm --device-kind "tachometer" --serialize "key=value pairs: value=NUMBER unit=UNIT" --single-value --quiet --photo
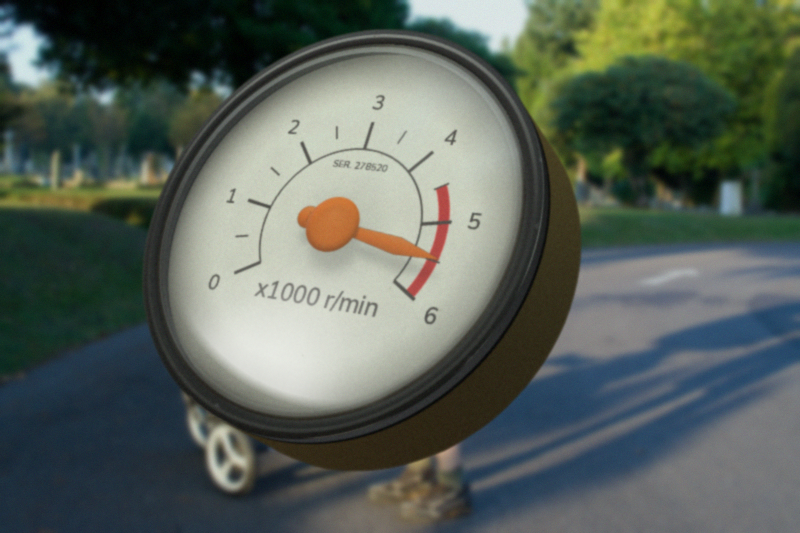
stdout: value=5500 unit=rpm
